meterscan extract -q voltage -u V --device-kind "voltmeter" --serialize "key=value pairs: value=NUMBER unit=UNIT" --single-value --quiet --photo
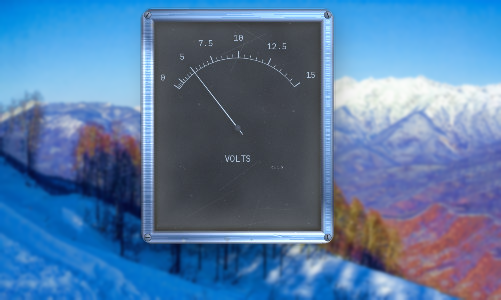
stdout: value=5 unit=V
